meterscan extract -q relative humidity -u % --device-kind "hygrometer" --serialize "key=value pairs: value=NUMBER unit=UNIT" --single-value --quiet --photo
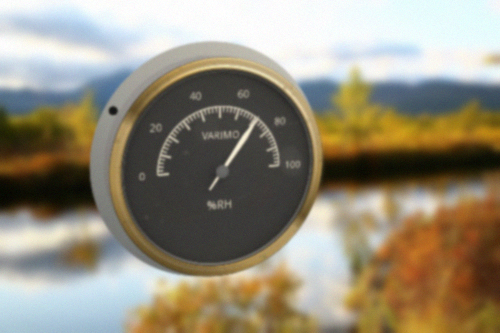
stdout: value=70 unit=%
